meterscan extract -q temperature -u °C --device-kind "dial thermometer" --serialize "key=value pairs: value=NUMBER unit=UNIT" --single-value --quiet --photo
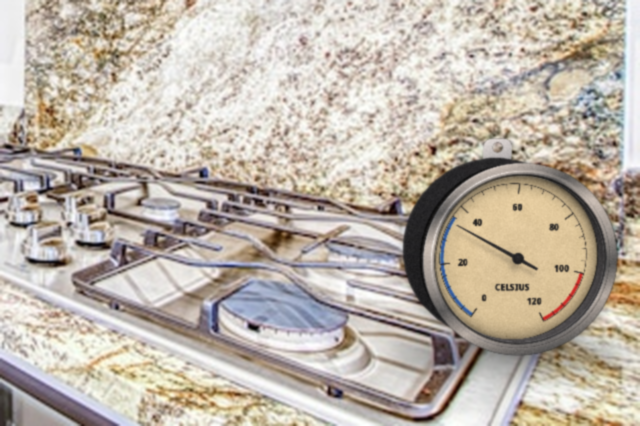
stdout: value=34 unit=°C
